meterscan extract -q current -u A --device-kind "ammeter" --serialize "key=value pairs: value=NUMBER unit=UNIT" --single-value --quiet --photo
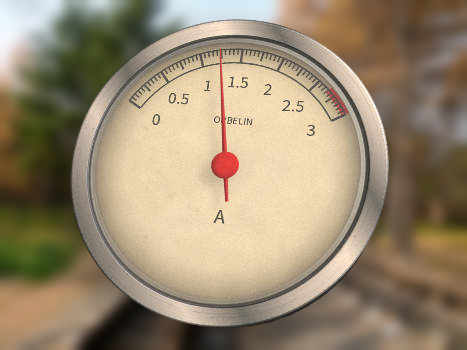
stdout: value=1.25 unit=A
